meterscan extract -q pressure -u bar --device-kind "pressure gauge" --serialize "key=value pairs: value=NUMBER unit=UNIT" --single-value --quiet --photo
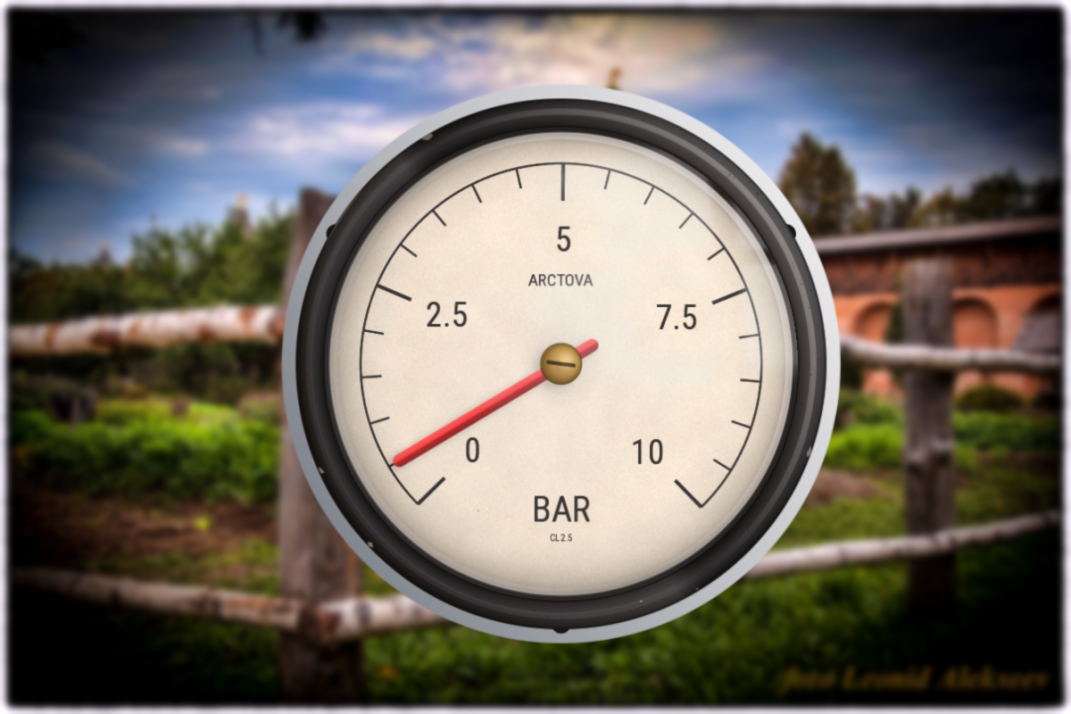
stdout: value=0.5 unit=bar
